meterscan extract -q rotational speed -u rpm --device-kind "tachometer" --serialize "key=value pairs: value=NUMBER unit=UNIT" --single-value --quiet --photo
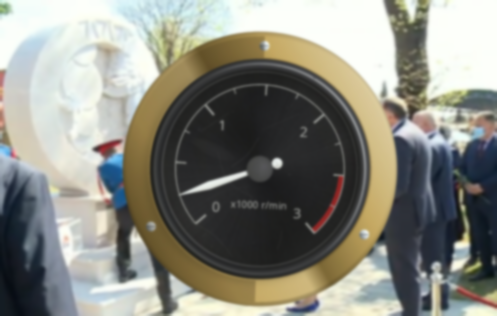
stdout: value=250 unit=rpm
